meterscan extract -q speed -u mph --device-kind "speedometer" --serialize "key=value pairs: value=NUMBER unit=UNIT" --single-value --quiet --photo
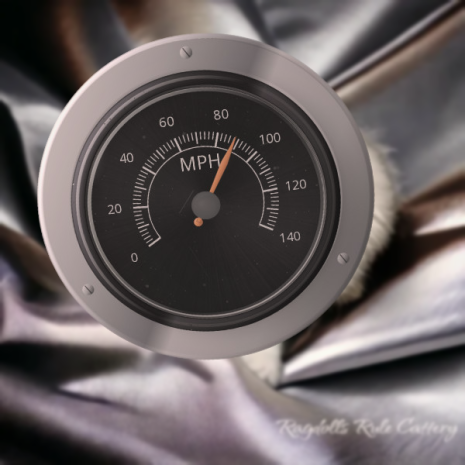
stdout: value=88 unit=mph
